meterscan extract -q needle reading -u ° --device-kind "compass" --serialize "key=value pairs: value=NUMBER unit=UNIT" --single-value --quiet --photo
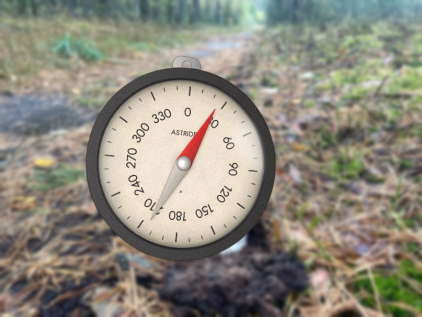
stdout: value=25 unit=°
